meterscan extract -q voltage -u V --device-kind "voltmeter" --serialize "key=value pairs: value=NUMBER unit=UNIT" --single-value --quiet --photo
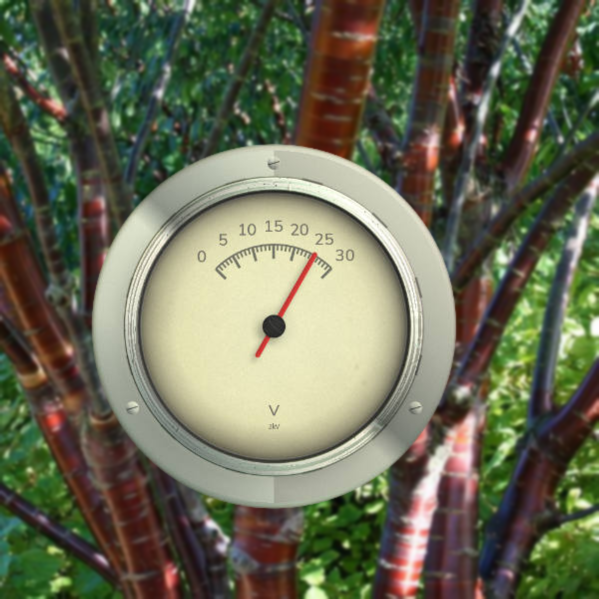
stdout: value=25 unit=V
